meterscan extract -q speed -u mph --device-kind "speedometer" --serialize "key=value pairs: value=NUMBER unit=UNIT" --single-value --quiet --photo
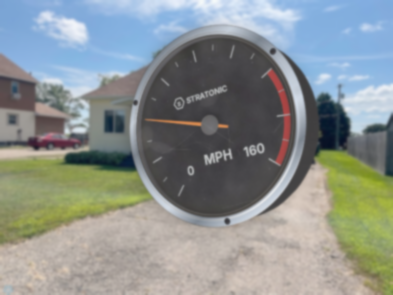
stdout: value=40 unit=mph
